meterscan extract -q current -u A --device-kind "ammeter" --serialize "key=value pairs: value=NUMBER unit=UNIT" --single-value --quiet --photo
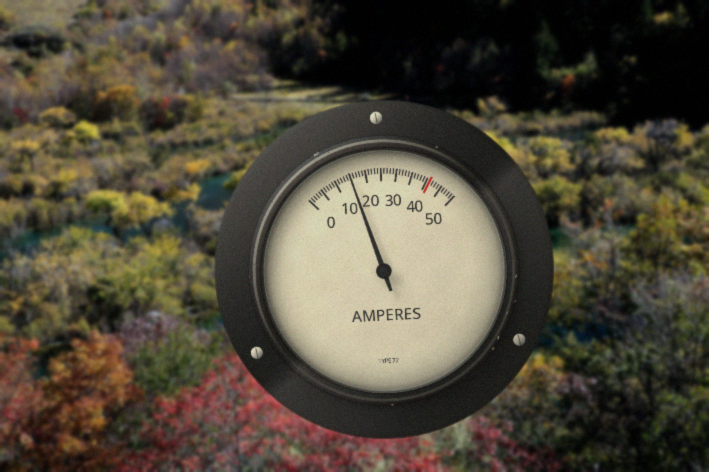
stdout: value=15 unit=A
